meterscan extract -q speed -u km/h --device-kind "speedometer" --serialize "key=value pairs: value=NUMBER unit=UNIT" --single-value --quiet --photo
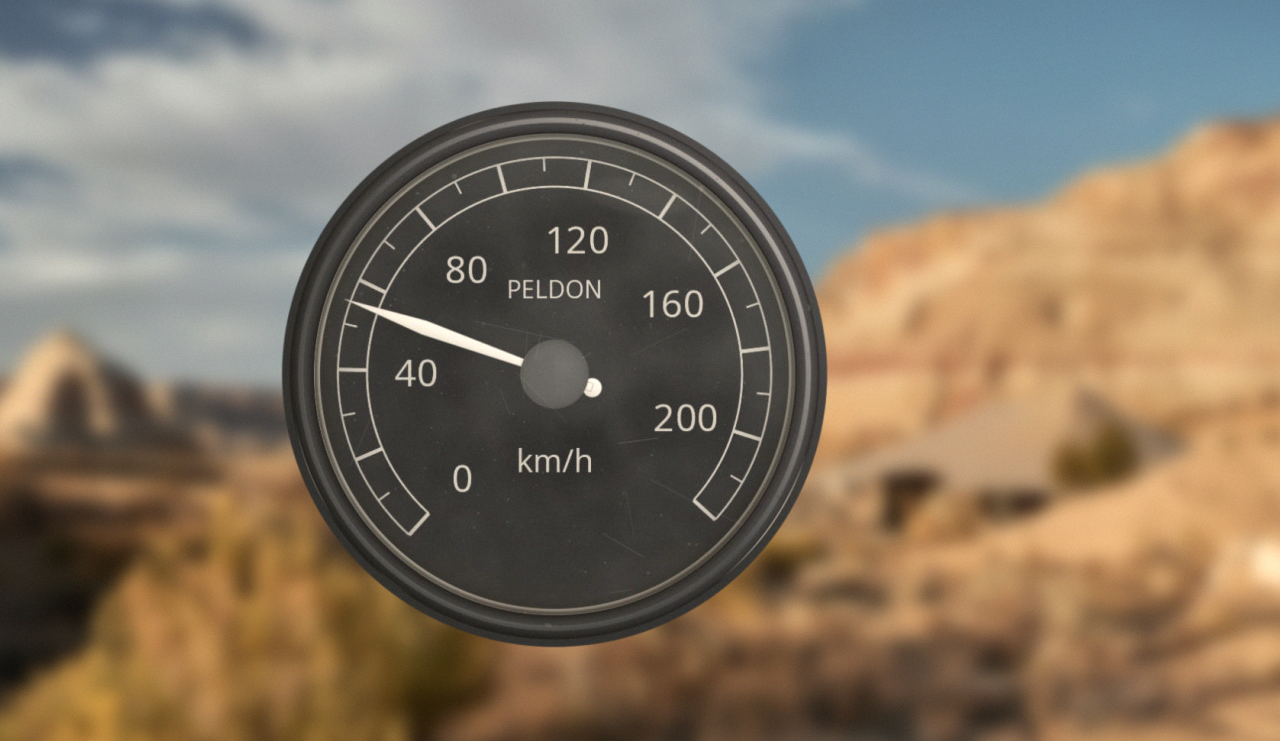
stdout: value=55 unit=km/h
